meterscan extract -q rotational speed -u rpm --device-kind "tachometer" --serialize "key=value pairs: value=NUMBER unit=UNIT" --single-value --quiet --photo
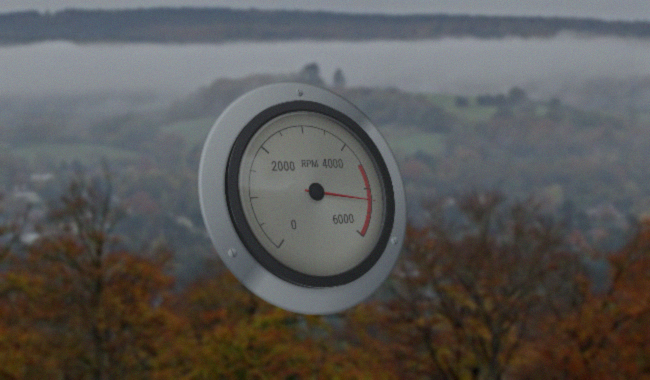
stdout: value=5250 unit=rpm
